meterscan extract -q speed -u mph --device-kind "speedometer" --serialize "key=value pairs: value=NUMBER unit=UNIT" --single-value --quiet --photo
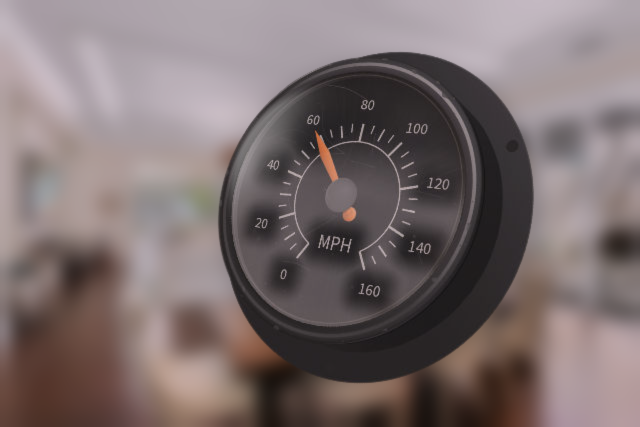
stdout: value=60 unit=mph
